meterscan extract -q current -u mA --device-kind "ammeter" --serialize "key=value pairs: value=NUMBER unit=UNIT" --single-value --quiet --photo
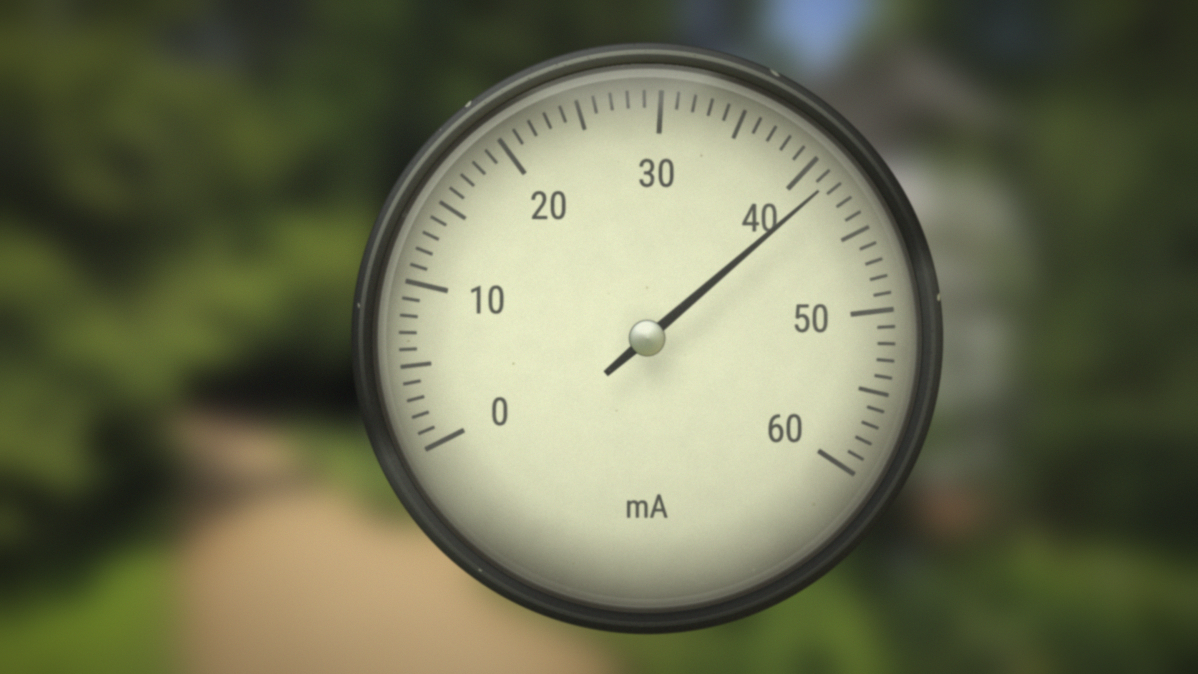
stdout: value=41.5 unit=mA
